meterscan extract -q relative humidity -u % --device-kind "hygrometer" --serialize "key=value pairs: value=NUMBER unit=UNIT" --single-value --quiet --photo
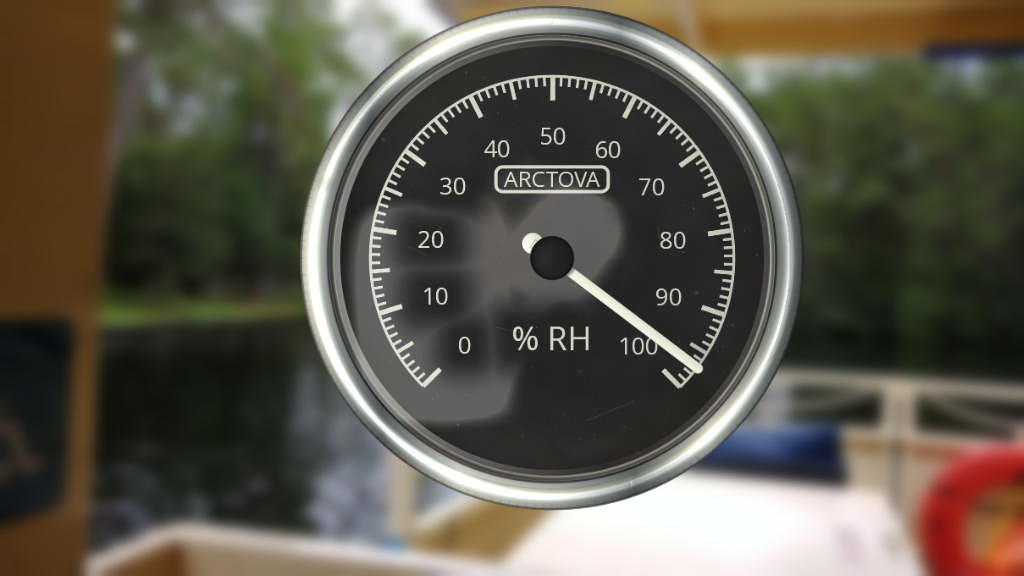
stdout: value=97 unit=%
